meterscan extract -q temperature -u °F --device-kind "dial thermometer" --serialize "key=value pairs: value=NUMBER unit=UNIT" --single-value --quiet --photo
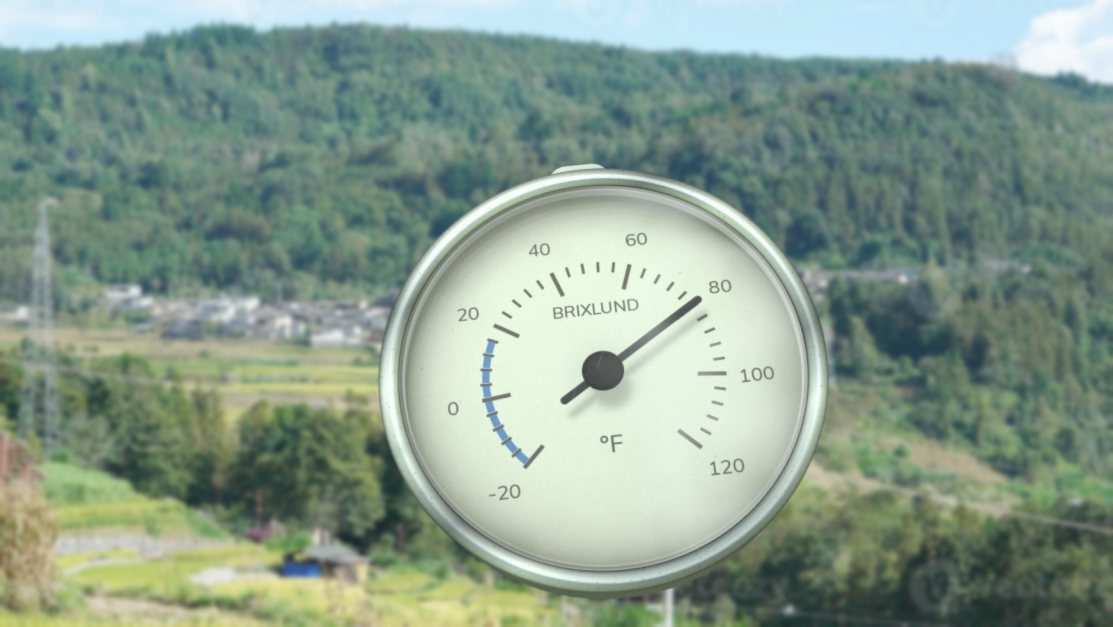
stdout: value=80 unit=°F
